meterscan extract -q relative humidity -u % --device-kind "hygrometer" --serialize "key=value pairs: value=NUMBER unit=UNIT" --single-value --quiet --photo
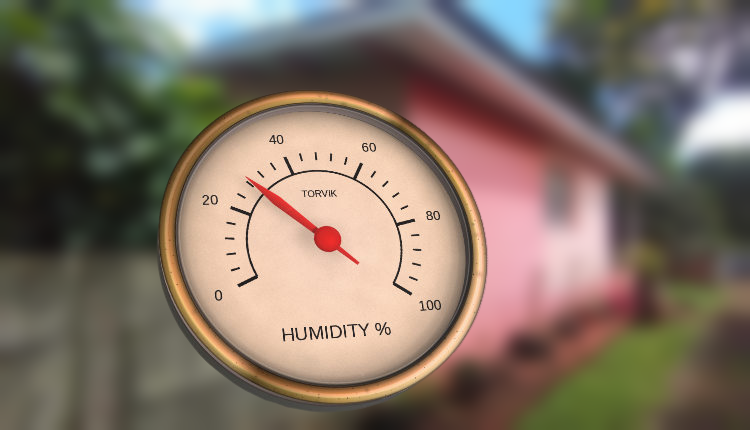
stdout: value=28 unit=%
